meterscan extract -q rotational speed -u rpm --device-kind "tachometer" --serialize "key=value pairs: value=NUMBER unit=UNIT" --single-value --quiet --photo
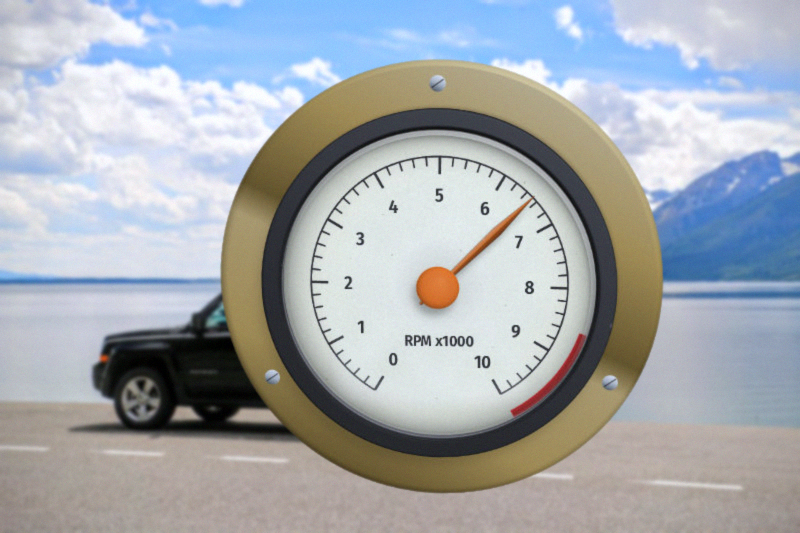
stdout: value=6500 unit=rpm
